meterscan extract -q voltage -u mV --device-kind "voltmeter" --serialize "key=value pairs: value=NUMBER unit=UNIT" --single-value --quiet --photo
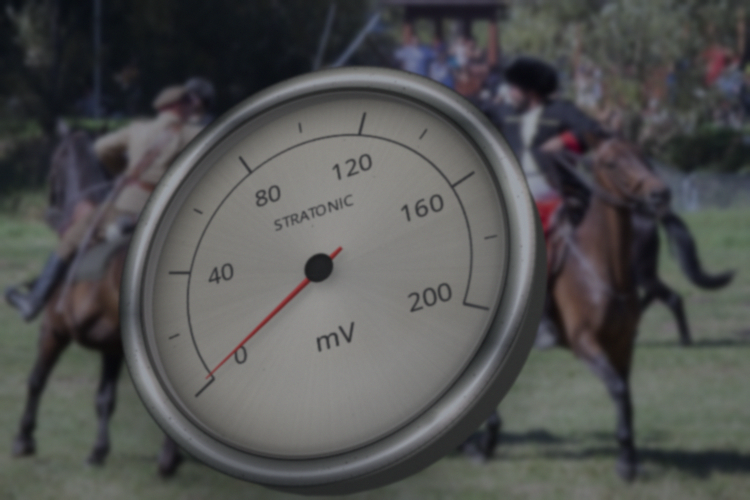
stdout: value=0 unit=mV
